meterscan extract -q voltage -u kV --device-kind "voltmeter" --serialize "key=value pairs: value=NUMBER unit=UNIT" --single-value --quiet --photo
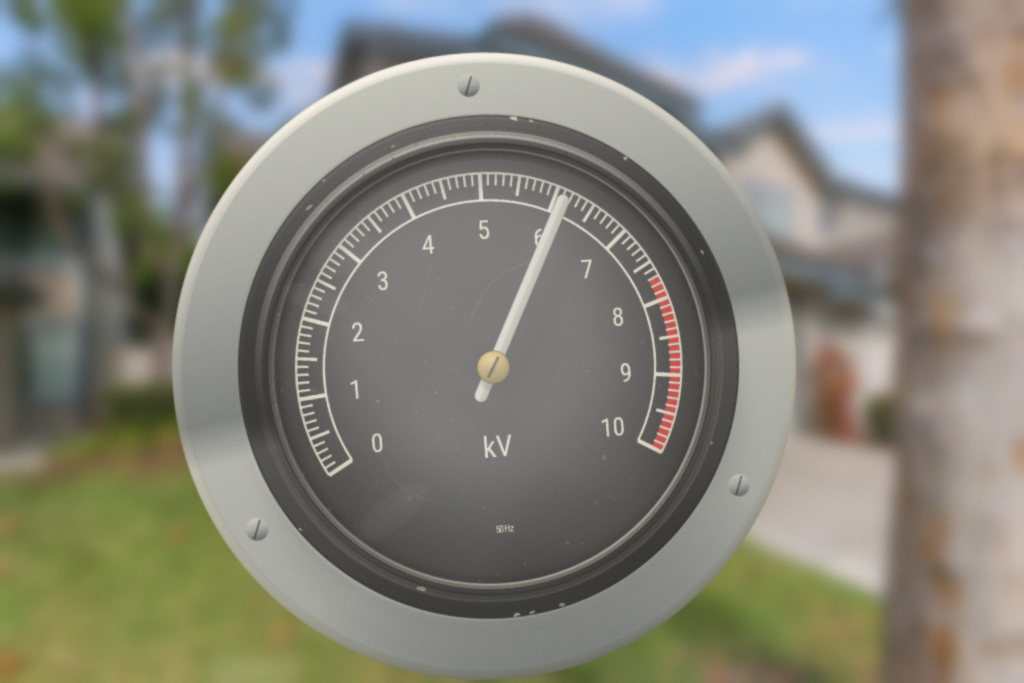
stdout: value=6.1 unit=kV
